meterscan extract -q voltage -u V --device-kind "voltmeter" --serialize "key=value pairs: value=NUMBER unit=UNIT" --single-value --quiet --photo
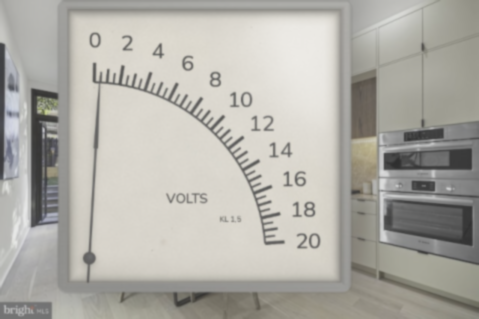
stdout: value=0.5 unit=V
